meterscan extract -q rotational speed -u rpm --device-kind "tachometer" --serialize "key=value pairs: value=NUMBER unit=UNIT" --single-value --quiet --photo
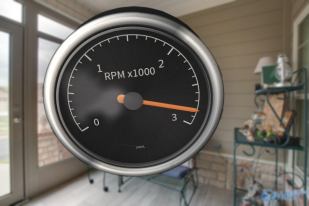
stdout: value=2800 unit=rpm
